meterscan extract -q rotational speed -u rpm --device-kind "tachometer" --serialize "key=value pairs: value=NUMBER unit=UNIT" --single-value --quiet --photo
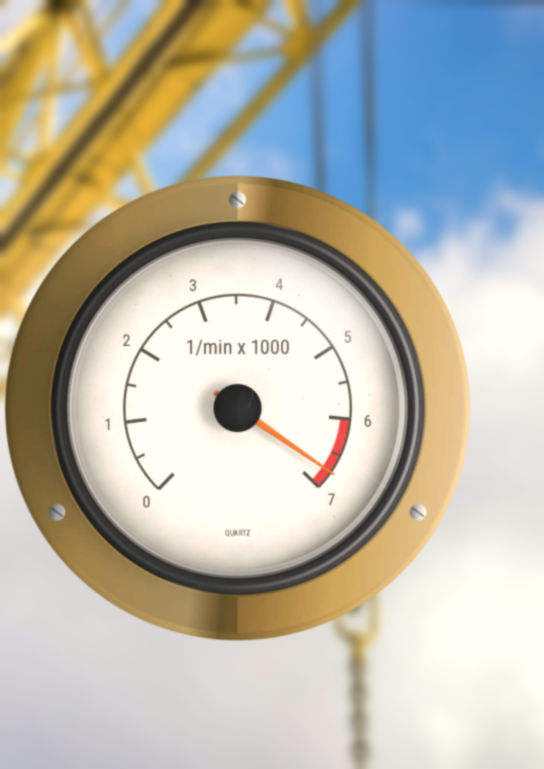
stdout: value=6750 unit=rpm
